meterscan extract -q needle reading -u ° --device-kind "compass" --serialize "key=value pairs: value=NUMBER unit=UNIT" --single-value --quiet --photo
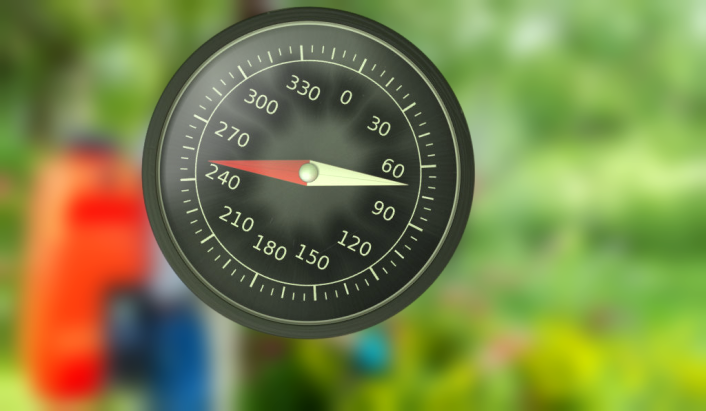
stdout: value=250 unit=°
